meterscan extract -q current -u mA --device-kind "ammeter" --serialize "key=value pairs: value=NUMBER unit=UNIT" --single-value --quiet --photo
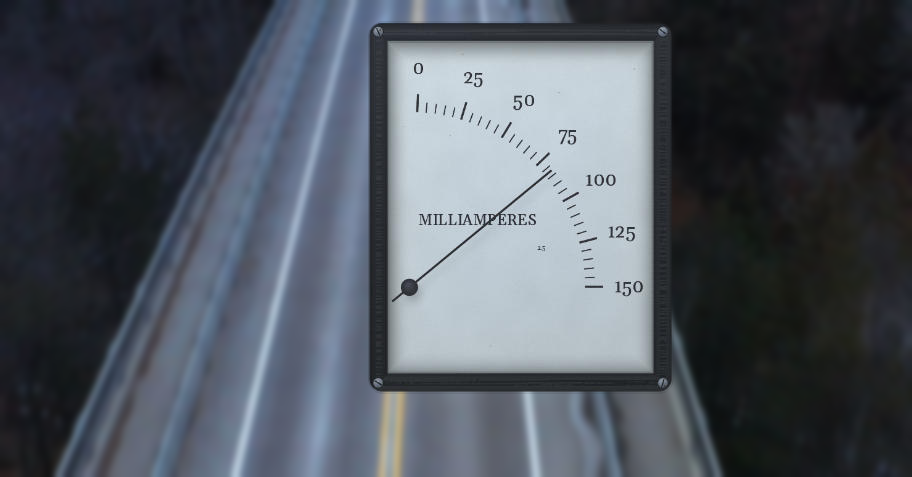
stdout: value=82.5 unit=mA
